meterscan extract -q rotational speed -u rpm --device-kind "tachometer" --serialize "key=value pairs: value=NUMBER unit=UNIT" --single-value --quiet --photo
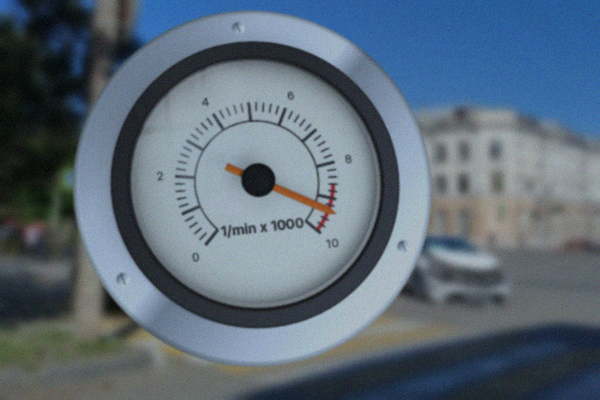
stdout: value=9400 unit=rpm
